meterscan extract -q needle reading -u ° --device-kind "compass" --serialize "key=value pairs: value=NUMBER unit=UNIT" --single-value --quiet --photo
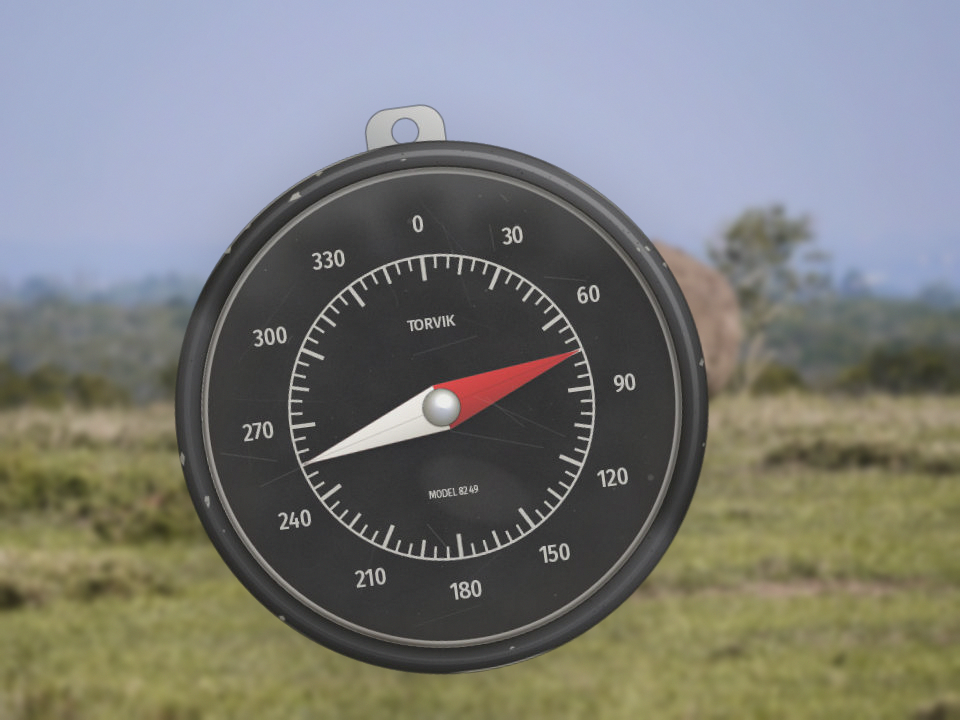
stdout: value=75 unit=°
